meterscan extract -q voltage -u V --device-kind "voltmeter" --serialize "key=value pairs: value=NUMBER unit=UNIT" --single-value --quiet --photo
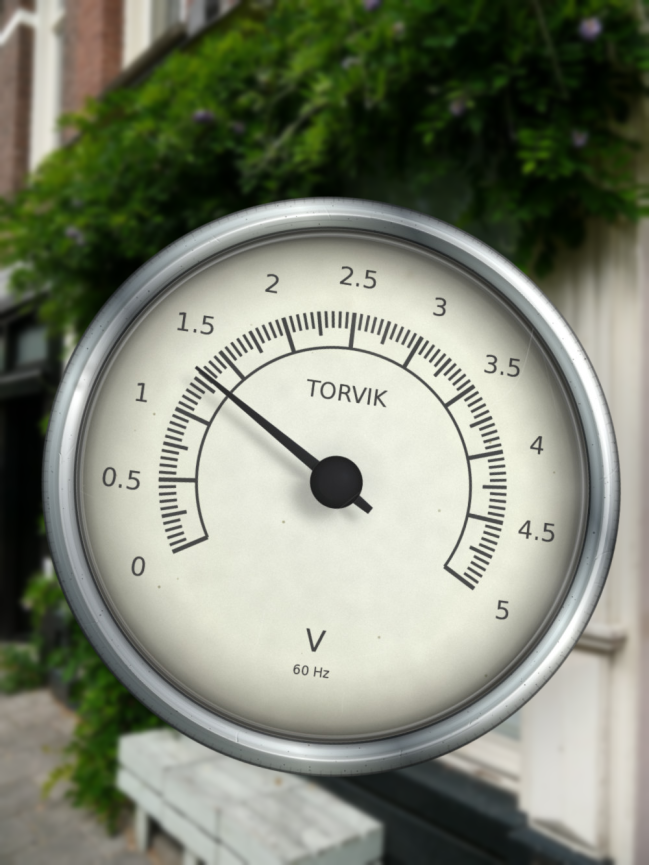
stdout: value=1.3 unit=V
